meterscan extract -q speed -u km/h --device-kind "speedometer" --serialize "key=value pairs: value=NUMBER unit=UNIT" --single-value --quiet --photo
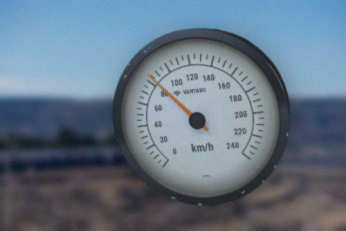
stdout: value=85 unit=km/h
